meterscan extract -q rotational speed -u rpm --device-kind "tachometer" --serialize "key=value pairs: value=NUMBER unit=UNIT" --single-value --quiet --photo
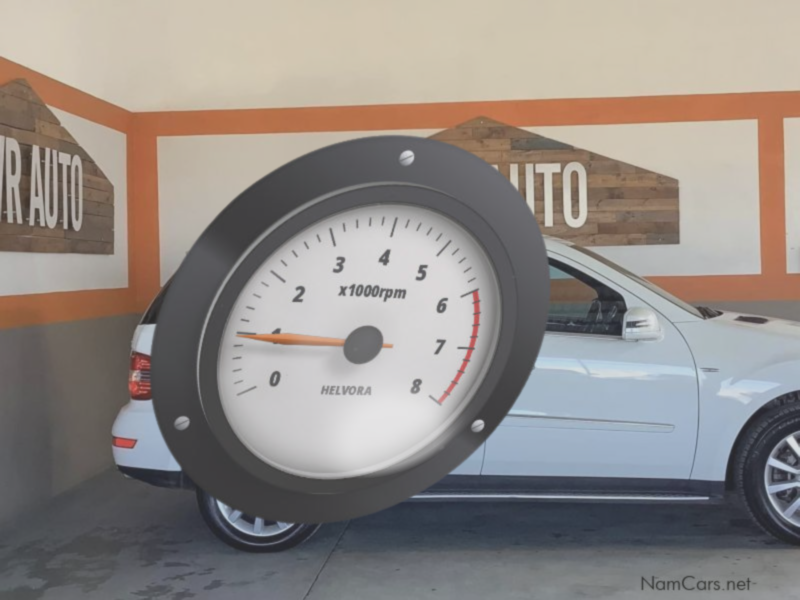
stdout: value=1000 unit=rpm
